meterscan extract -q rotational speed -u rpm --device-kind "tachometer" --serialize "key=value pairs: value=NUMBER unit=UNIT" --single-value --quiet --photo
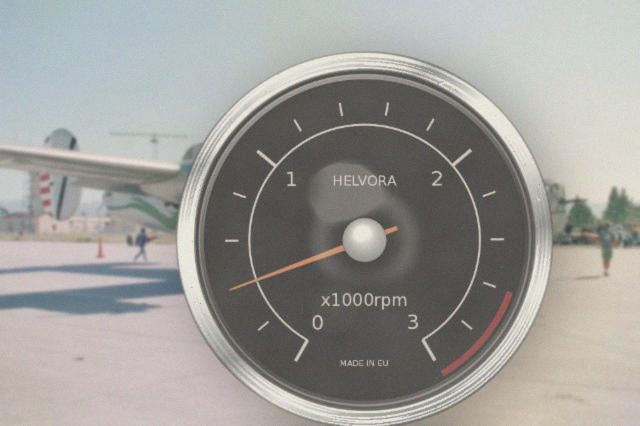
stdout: value=400 unit=rpm
